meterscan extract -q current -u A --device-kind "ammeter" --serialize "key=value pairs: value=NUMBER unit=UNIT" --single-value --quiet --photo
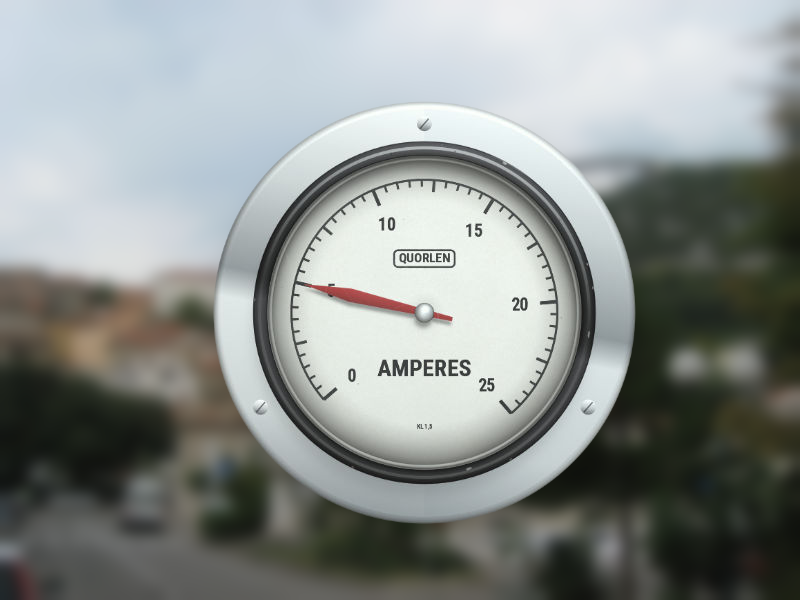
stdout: value=5 unit=A
